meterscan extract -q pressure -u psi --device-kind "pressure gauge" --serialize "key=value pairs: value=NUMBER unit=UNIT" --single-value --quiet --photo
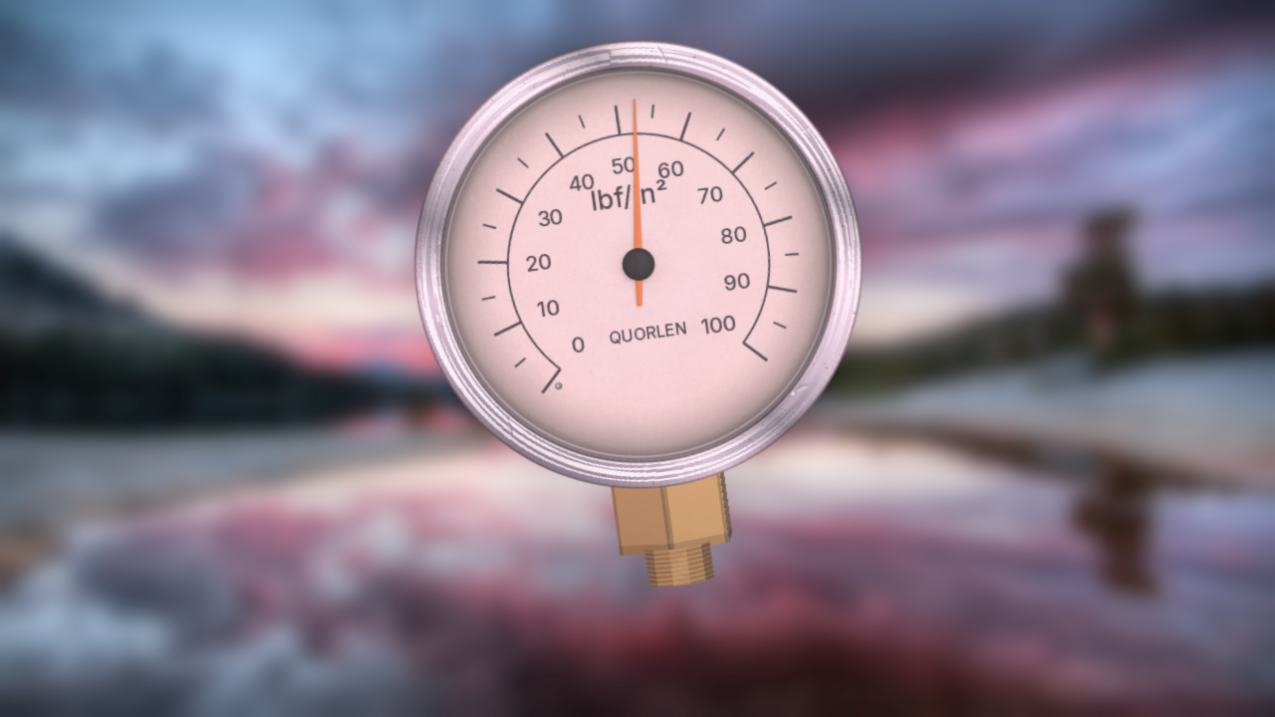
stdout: value=52.5 unit=psi
